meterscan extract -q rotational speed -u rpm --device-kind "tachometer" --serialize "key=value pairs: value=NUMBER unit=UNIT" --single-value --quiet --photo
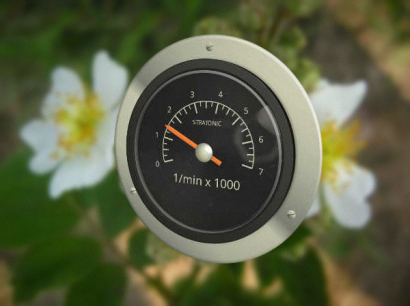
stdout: value=1500 unit=rpm
